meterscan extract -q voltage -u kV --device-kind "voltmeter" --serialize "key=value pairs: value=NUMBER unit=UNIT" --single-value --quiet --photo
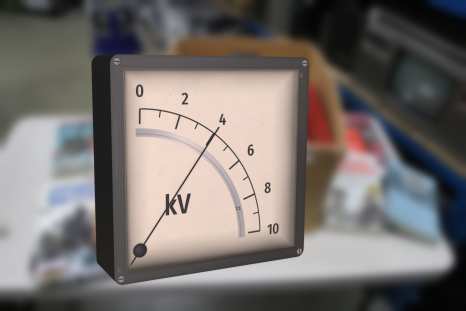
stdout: value=4 unit=kV
